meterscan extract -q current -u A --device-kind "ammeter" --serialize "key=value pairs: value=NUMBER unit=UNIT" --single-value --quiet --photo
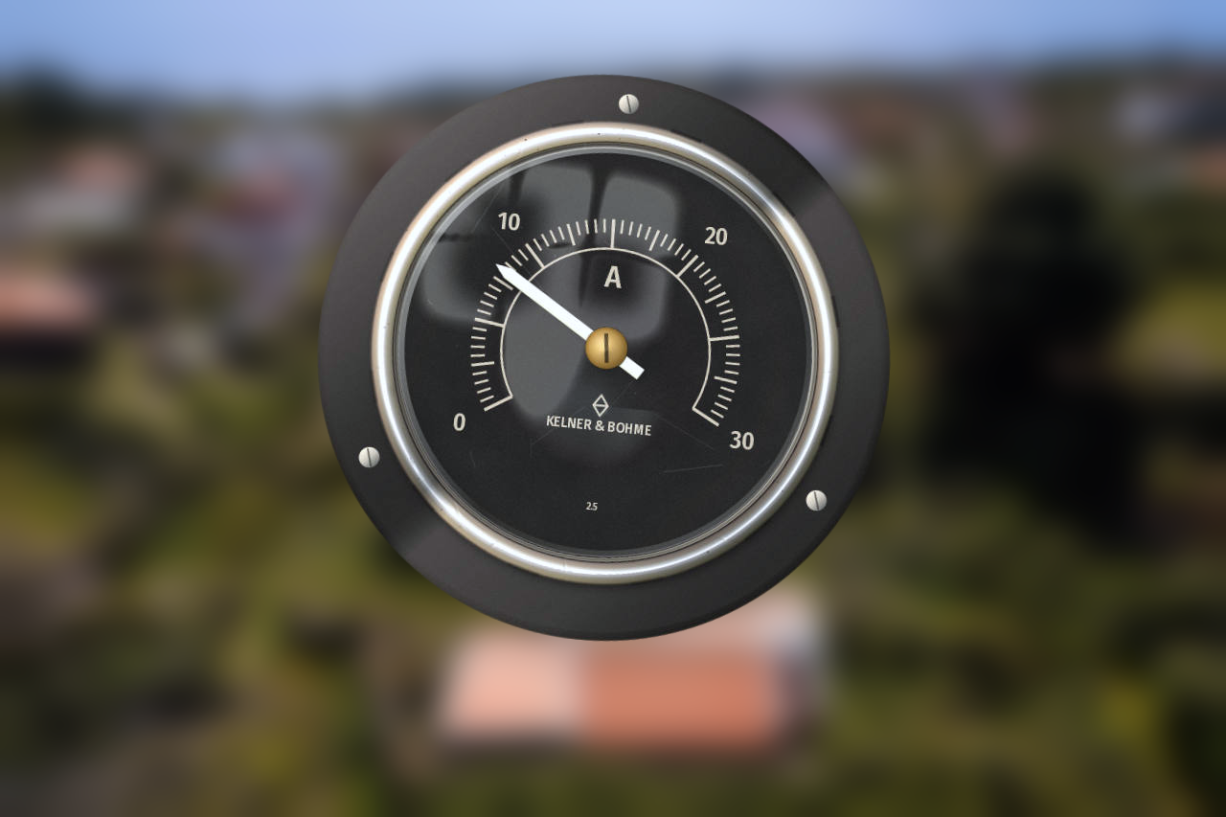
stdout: value=8 unit=A
